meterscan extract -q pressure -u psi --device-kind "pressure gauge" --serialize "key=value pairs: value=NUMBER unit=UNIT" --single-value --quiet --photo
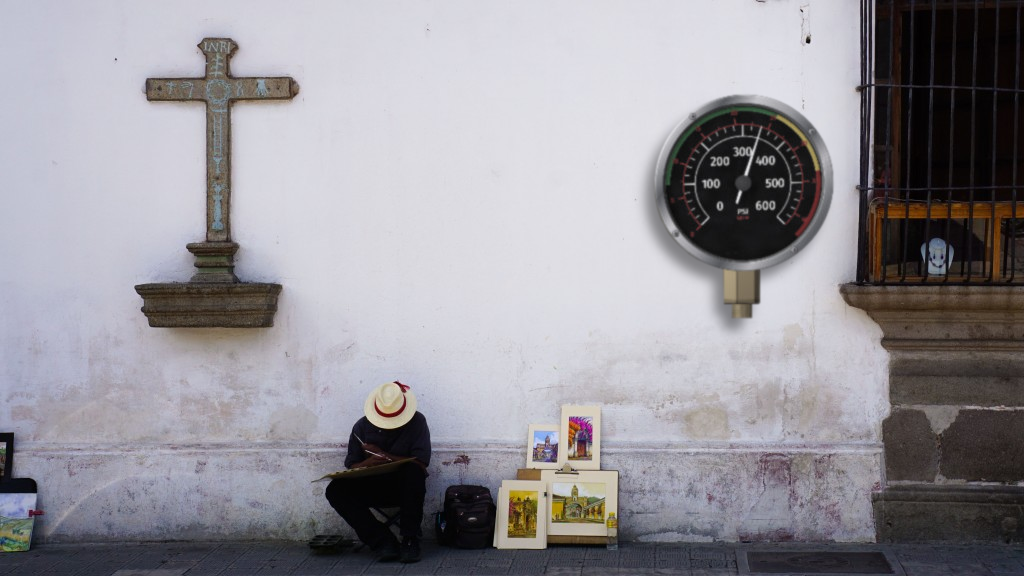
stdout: value=340 unit=psi
